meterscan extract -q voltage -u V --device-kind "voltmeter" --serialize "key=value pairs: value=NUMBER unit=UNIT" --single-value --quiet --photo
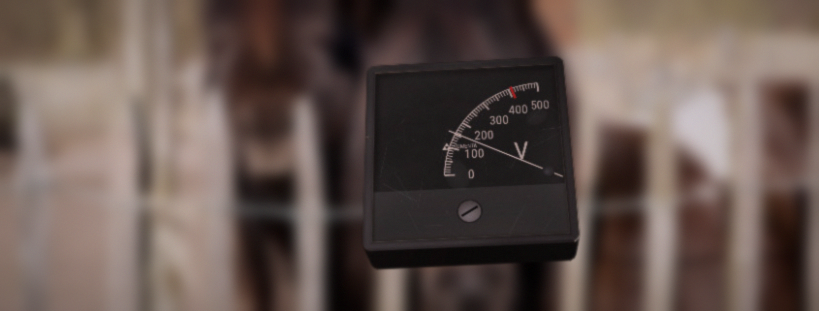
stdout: value=150 unit=V
